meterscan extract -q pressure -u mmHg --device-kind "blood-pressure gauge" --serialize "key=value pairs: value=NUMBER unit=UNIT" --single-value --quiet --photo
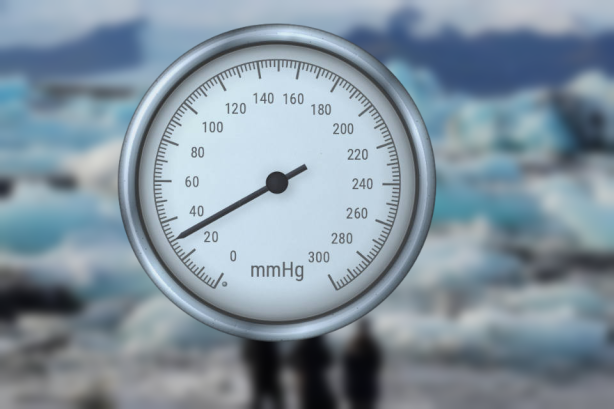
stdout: value=30 unit=mmHg
